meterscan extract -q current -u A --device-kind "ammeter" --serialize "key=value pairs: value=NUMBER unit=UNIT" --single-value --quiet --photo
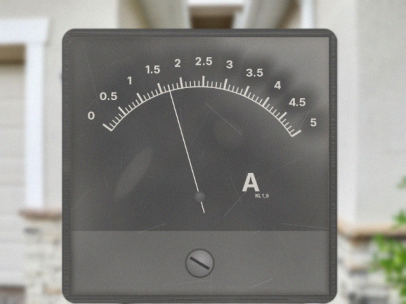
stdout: value=1.7 unit=A
